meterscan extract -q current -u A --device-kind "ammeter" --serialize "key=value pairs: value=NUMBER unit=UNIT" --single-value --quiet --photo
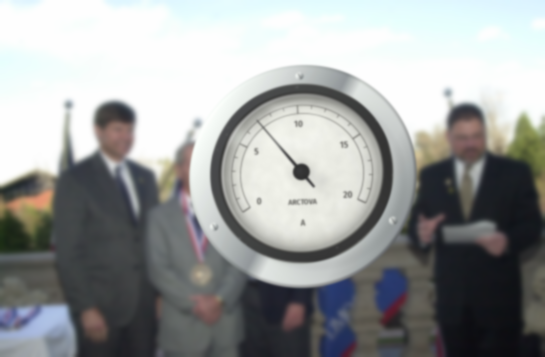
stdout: value=7 unit=A
